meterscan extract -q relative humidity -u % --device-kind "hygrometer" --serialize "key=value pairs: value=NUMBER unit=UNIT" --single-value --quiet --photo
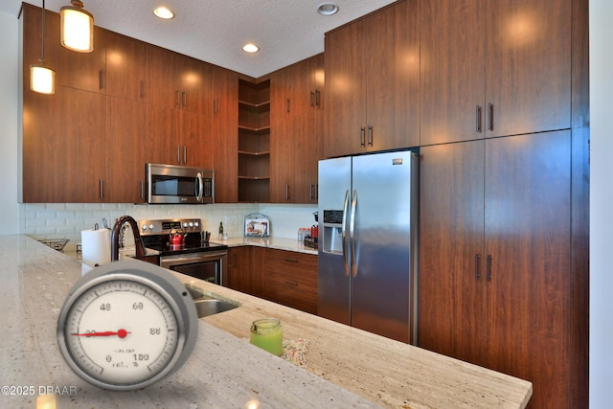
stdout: value=20 unit=%
